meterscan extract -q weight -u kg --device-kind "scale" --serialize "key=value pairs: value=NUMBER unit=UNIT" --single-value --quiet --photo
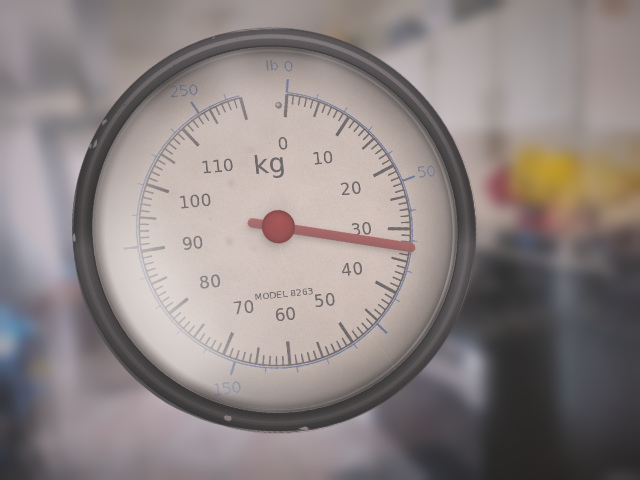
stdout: value=33 unit=kg
